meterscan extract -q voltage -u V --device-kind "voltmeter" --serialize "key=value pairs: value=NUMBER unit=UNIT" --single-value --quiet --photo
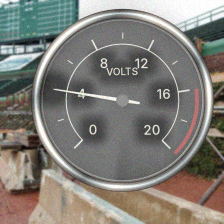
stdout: value=4 unit=V
